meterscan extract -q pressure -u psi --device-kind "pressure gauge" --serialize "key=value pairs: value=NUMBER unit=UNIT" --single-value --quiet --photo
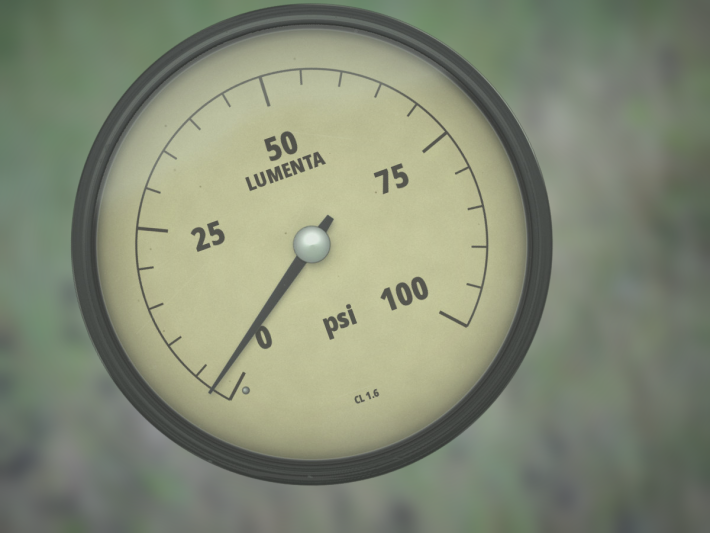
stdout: value=2.5 unit=psi
